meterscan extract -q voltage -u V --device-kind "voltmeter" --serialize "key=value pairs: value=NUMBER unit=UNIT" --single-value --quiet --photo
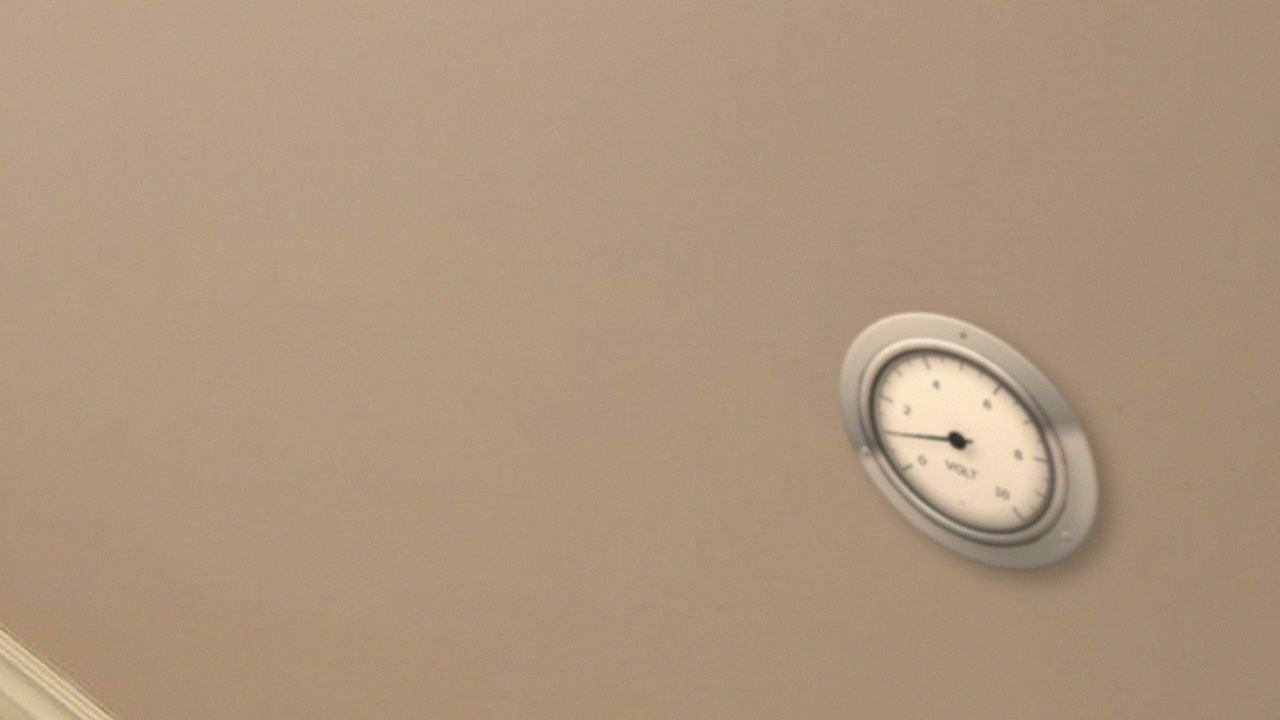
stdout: value=1 unit=V
